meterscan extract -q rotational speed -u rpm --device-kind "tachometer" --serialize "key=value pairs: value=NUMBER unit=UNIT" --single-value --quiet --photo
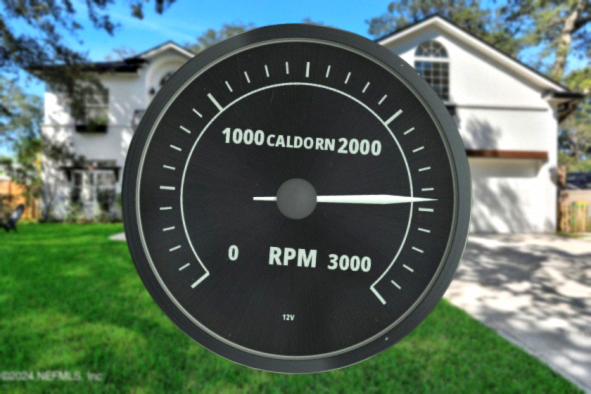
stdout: value=2450 unit=rpm
